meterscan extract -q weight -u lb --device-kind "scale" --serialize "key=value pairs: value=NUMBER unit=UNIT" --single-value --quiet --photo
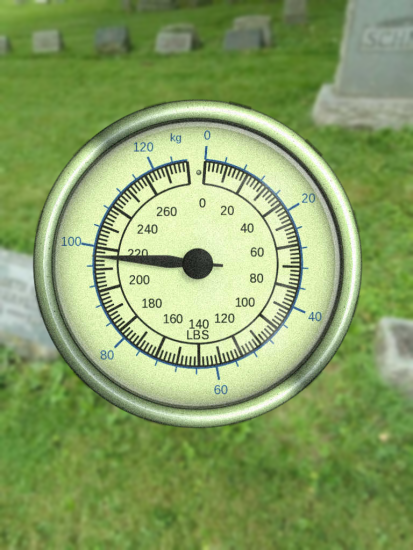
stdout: value=216 unit=lb
